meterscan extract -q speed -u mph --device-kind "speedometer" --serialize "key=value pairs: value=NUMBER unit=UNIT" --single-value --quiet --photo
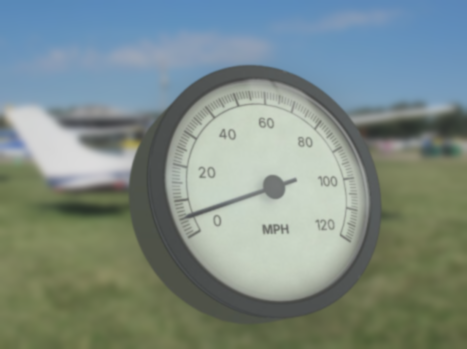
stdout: value=5 unit=mph
